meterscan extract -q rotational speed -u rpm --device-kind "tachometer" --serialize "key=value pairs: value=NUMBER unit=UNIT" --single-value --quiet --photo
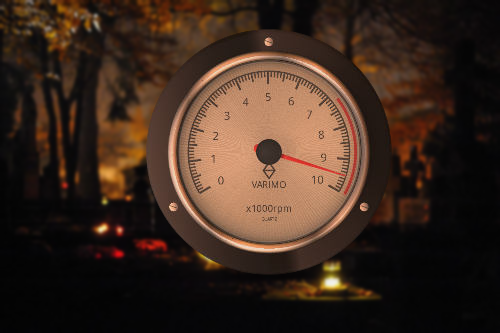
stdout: value=9500 unit=rpm
